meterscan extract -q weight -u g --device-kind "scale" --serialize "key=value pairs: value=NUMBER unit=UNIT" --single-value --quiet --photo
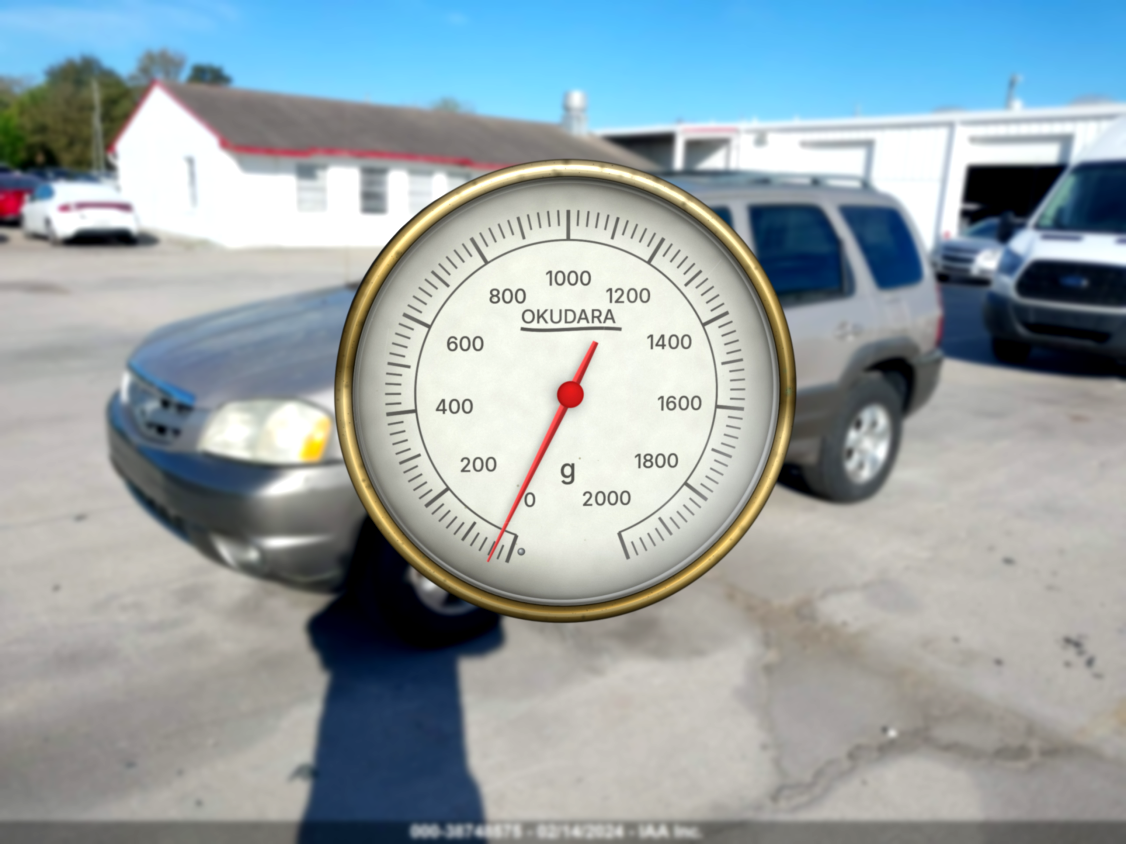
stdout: value=40 unit=g
